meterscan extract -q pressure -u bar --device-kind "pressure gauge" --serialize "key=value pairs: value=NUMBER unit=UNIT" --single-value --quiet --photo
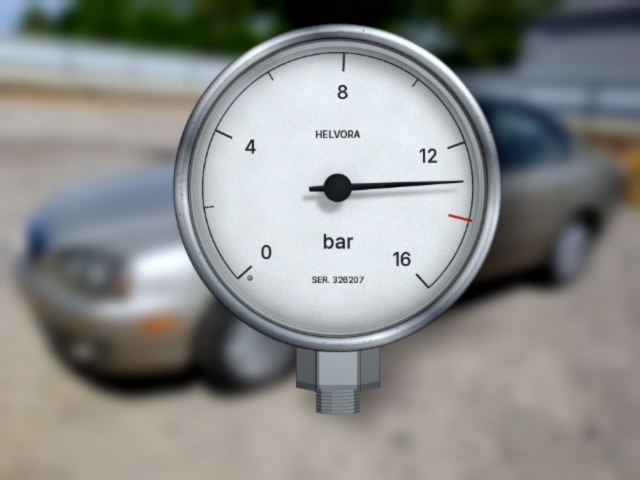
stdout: value=13 unit=bar
